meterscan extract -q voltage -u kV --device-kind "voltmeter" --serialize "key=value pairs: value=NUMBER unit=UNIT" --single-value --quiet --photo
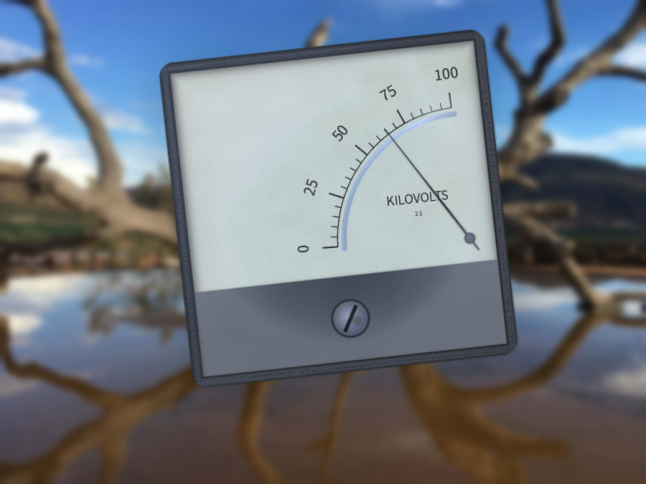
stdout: value=65 unit=kV
